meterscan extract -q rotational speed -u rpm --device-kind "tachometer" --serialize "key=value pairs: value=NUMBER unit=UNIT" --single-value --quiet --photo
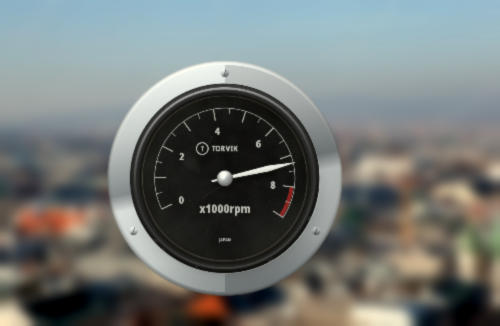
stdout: value=7250 unit=rpm
